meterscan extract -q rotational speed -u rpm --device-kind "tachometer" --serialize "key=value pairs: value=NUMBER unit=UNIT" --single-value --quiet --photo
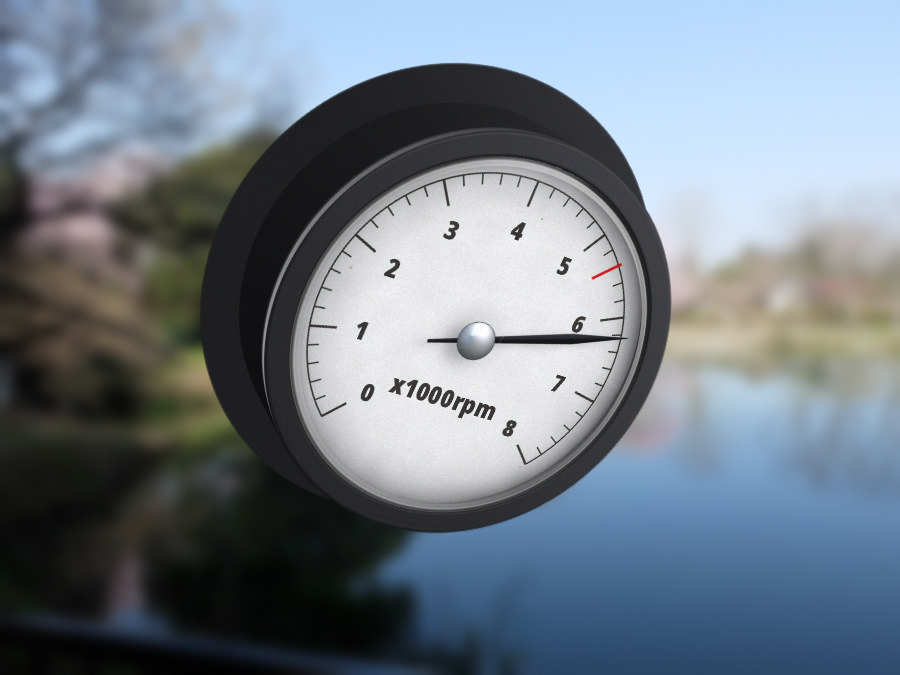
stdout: value=6200 unit=rpm
